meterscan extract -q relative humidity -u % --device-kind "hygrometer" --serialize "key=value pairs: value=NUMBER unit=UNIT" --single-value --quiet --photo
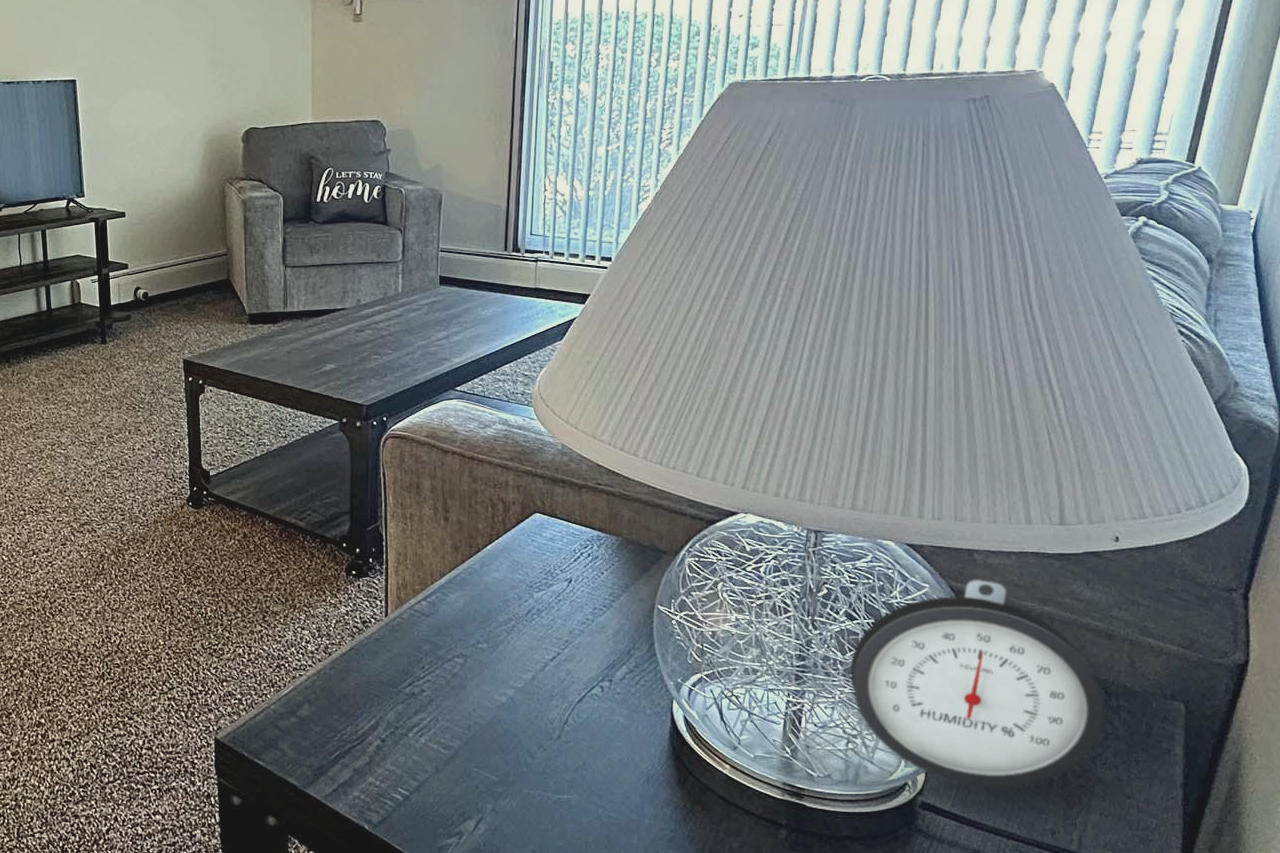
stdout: value=50 unit=%
